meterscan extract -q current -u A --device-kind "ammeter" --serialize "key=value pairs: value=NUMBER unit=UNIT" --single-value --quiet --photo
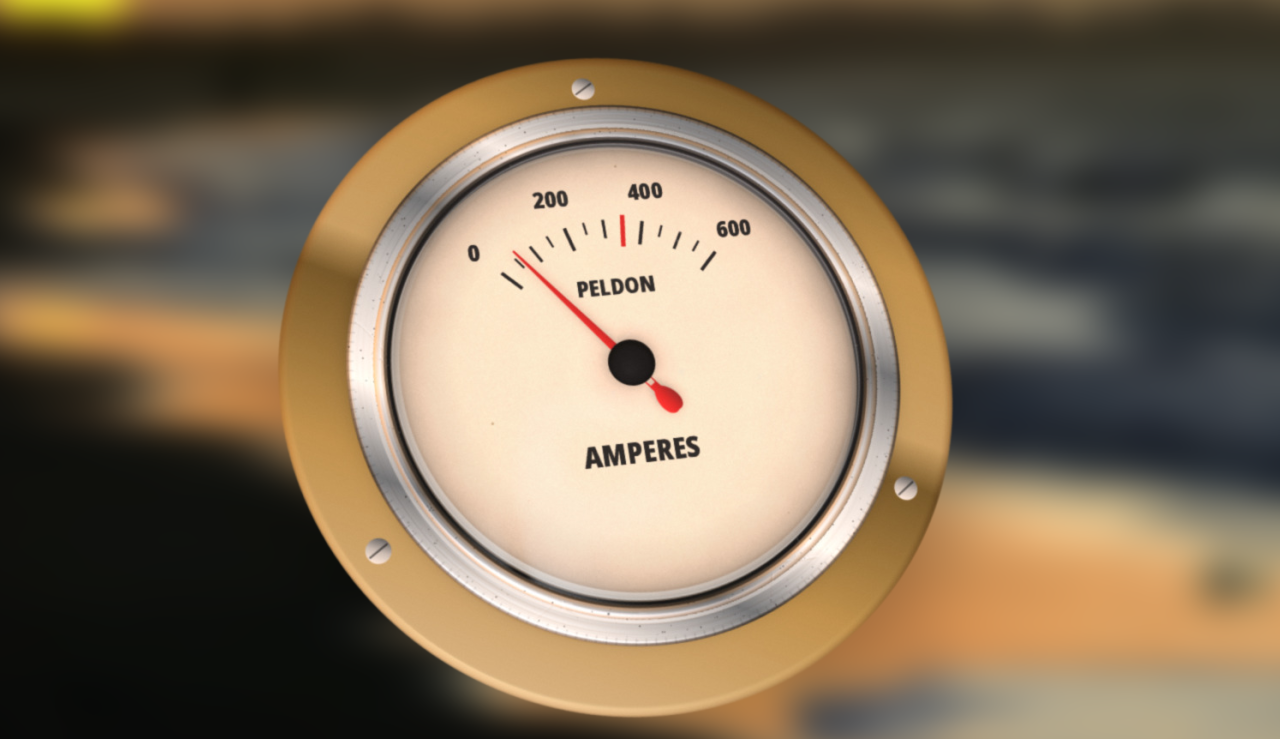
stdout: value=50 unit=A
